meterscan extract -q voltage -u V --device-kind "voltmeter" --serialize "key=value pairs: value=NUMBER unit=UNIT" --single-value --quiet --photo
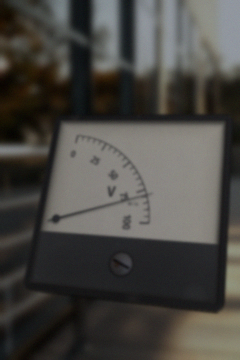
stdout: value=80 unit=V
